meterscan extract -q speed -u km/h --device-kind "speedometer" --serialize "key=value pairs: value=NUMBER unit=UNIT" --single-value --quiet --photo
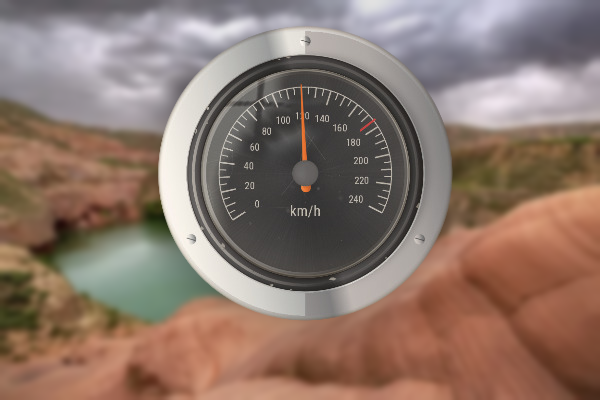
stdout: value=120 unit=km/h
